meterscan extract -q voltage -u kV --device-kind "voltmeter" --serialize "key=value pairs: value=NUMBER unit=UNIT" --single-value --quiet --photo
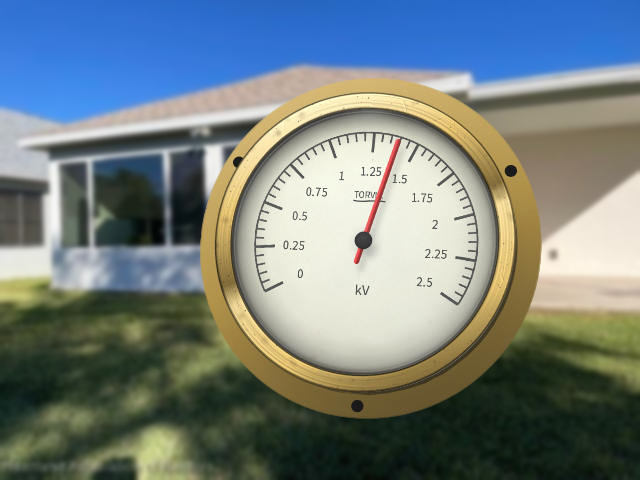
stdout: value=1.4 unit=kV
